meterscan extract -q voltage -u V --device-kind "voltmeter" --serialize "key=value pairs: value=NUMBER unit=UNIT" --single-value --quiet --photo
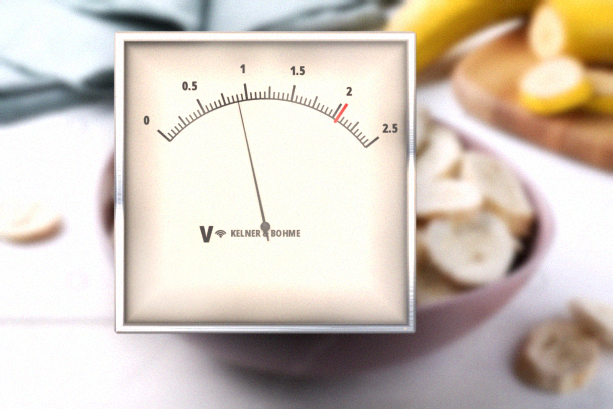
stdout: value=0.9 unit=V
